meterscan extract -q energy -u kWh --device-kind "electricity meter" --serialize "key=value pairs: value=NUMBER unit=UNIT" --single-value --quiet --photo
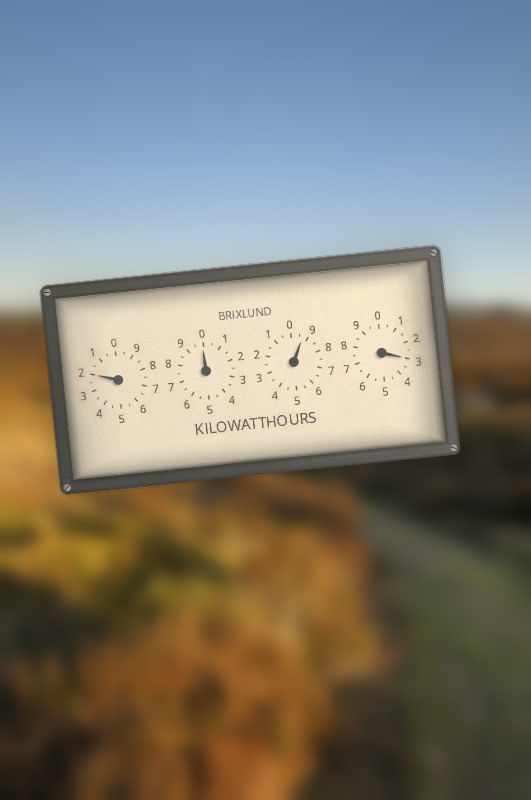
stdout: value=1993 unit=kWh
